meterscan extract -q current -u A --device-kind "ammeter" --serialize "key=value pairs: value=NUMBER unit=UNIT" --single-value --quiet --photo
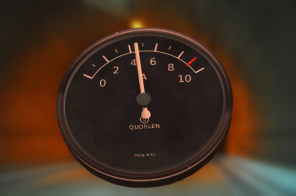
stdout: value=4.5 unit=A
